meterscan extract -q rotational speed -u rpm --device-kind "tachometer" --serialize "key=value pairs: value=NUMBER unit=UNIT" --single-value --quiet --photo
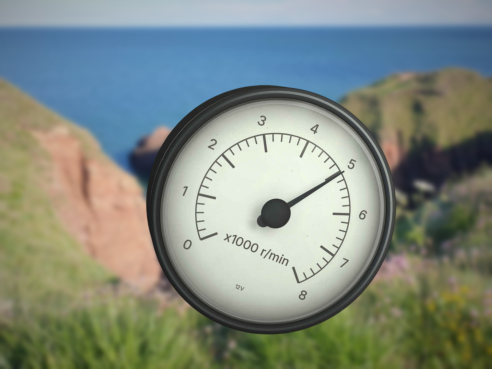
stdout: value=5000 unit=rpm
